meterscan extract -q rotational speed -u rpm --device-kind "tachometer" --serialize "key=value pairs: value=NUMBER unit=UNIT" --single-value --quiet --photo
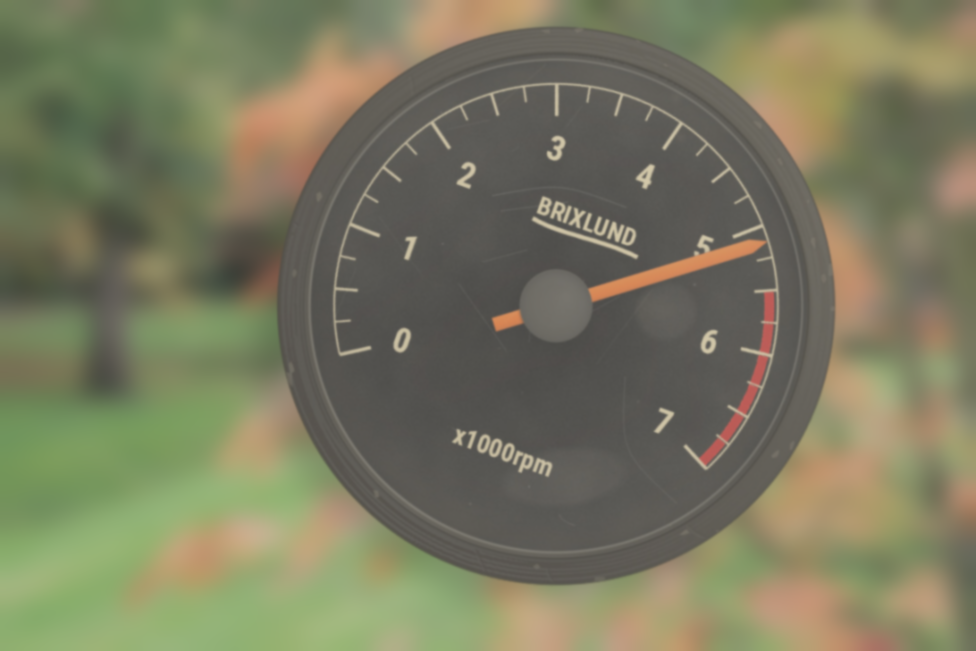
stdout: value=5125 unit=rpm
